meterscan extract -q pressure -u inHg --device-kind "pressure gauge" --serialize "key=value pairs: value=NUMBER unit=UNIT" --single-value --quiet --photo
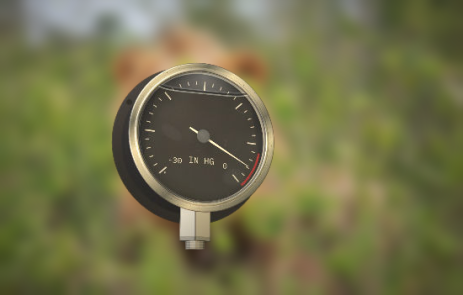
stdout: value=-2 unit=inHg
